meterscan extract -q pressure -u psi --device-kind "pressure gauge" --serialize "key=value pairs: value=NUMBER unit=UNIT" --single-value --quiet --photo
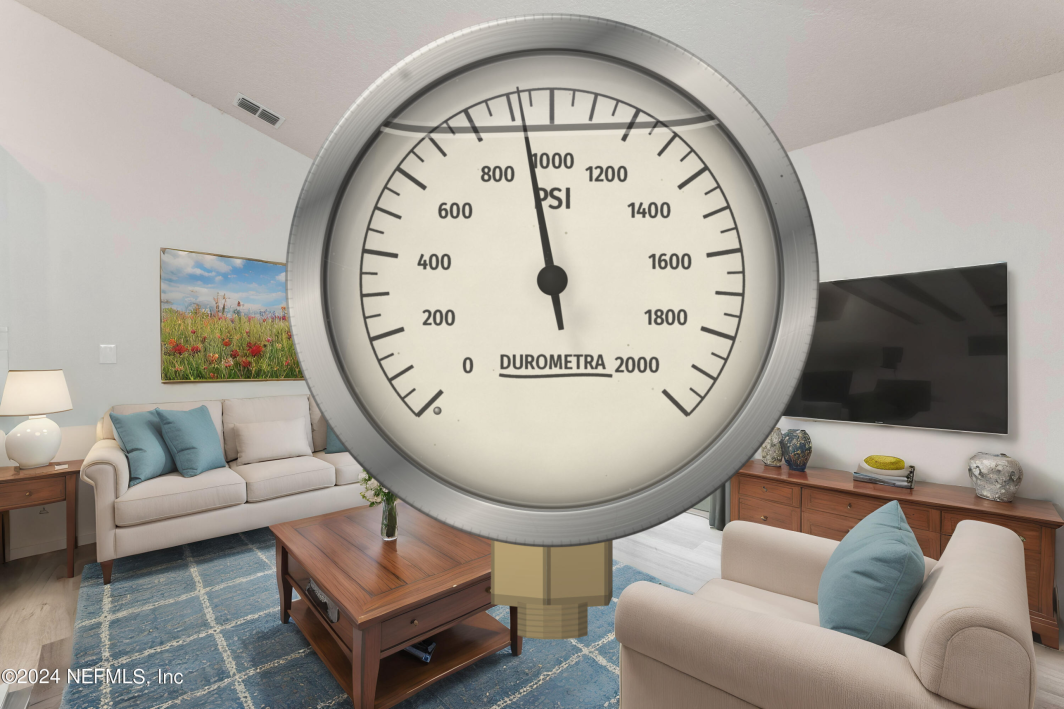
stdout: value=925 unit=psi
